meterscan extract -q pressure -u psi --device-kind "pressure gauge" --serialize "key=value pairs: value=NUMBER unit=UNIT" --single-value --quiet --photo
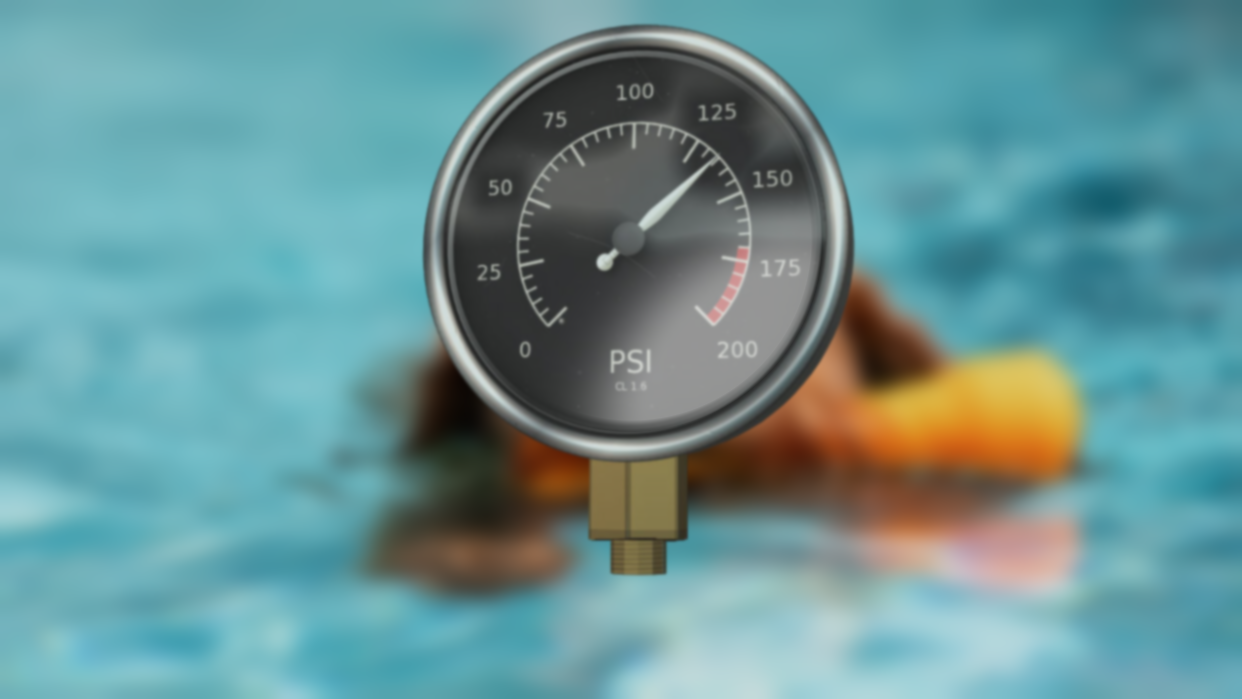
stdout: value=135 unit=psi
